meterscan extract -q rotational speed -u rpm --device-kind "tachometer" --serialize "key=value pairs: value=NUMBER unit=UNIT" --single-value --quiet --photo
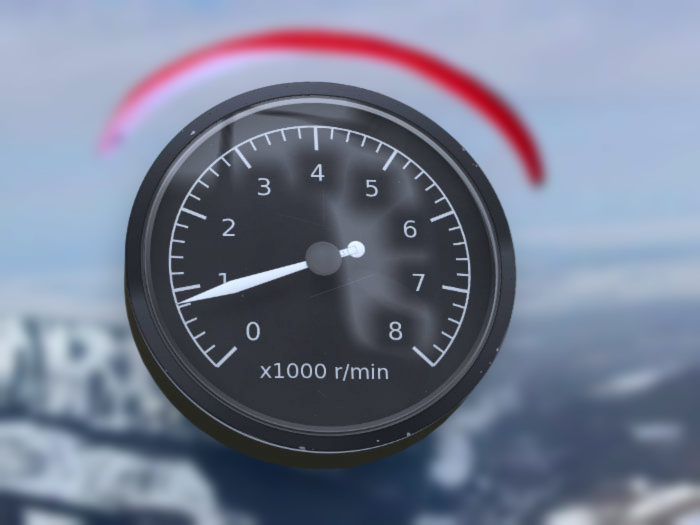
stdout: value=800 unit=rpm
